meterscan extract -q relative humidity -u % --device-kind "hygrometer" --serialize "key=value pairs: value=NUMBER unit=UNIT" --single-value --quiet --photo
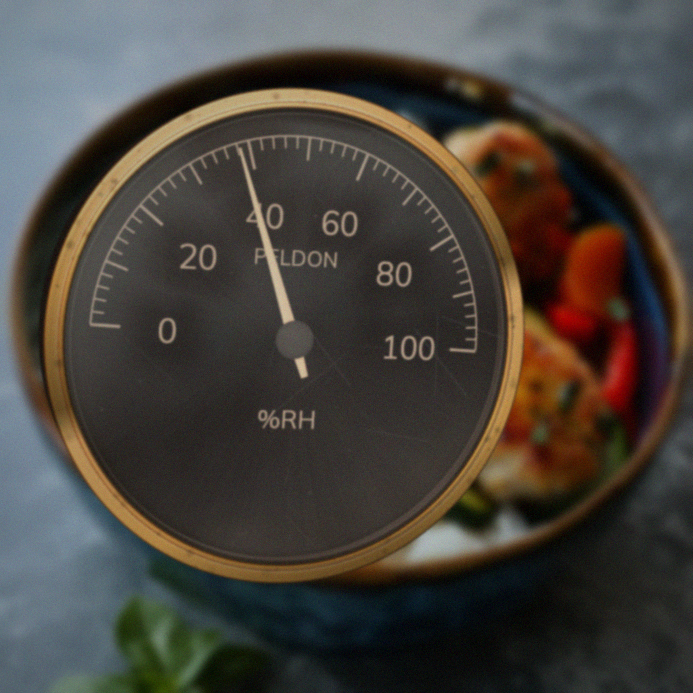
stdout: value=38 unit=%
